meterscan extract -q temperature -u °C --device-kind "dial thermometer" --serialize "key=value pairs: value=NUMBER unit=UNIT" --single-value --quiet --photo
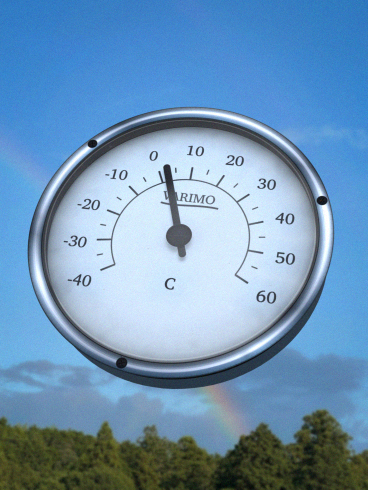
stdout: value=2.5 unit=°C
